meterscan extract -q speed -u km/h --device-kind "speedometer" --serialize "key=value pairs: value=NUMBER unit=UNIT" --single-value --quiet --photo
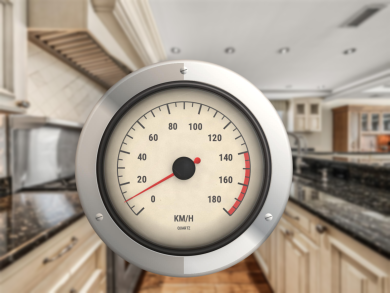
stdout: value=10 unit=km/h
